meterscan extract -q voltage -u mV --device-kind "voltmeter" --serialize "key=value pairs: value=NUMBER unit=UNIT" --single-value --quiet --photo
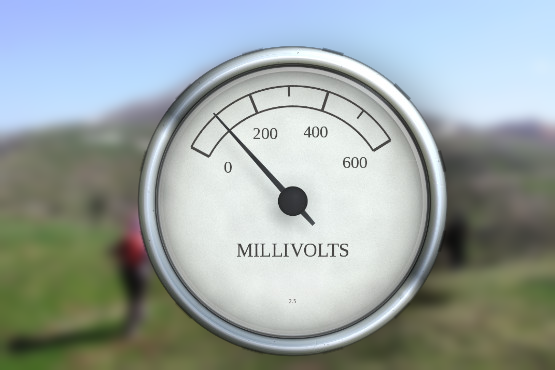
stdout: value=100 unit=mV
